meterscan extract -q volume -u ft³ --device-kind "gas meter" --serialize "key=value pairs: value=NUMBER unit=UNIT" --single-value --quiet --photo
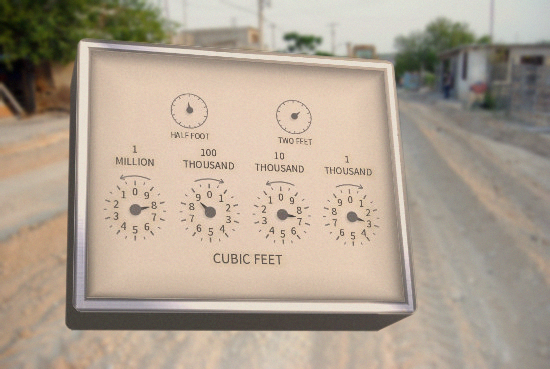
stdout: value=787300 unit=ft³
